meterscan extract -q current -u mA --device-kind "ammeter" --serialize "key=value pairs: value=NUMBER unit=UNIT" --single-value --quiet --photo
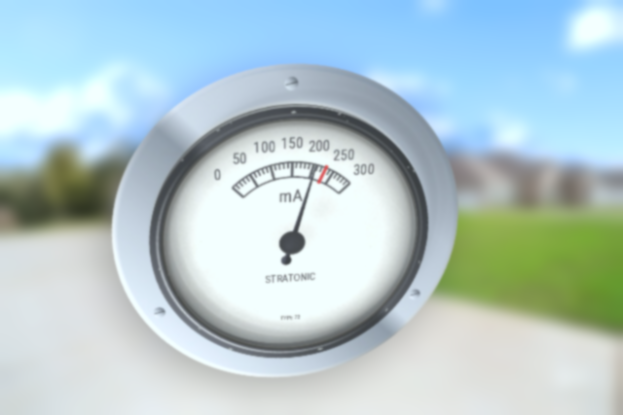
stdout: value=200 unit=mA
